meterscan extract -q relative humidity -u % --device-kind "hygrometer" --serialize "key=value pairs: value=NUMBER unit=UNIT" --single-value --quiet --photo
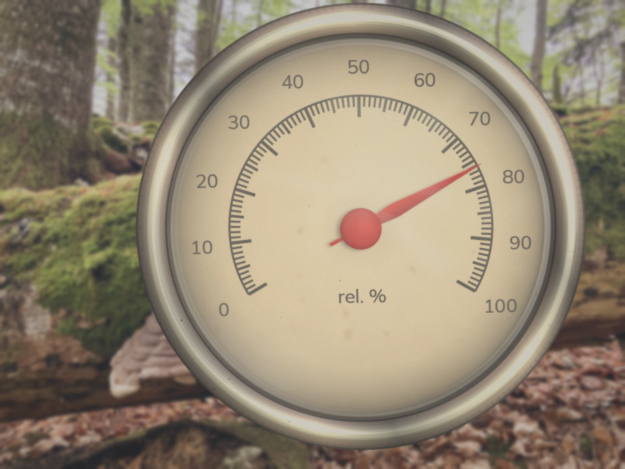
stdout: value=76 unit=%
